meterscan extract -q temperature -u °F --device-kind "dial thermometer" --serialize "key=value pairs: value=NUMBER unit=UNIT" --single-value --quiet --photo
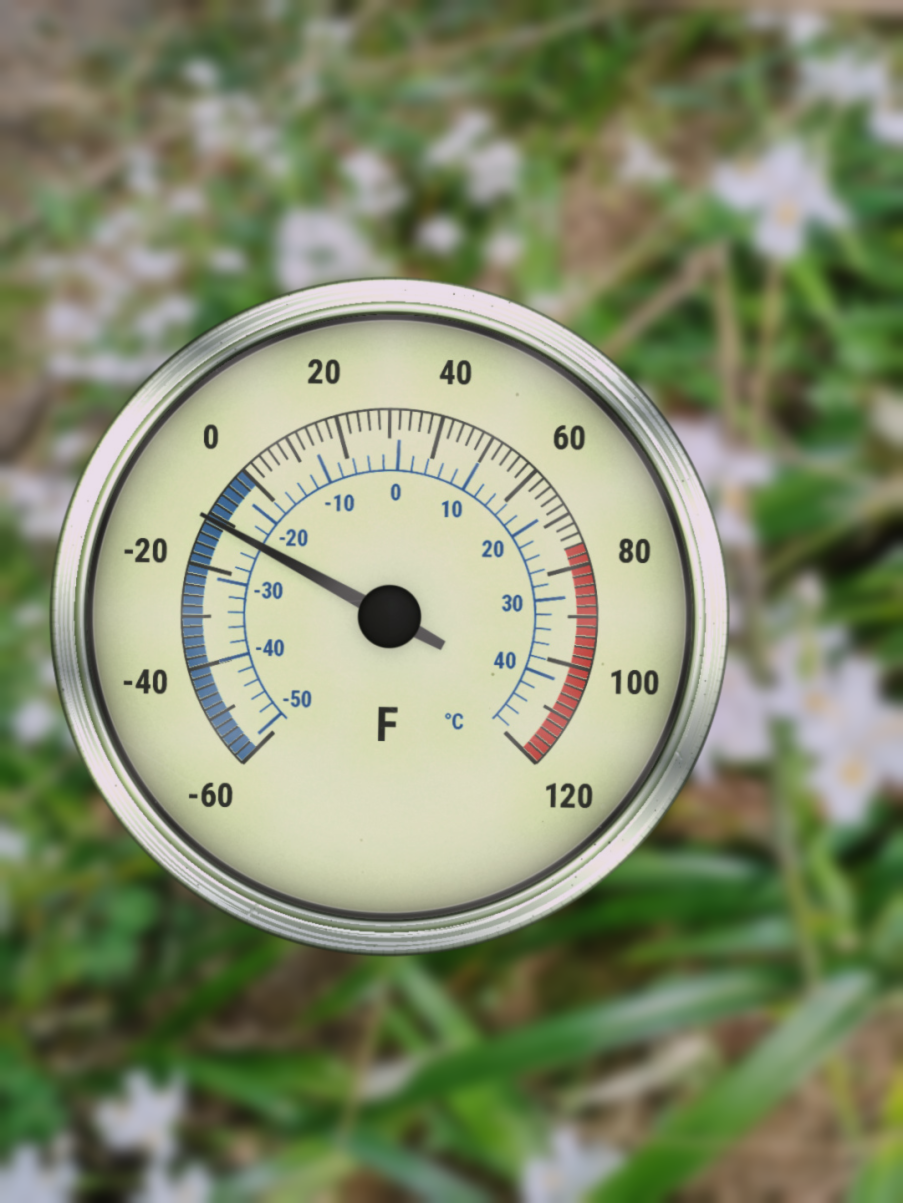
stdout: value=-11 unit=°F
